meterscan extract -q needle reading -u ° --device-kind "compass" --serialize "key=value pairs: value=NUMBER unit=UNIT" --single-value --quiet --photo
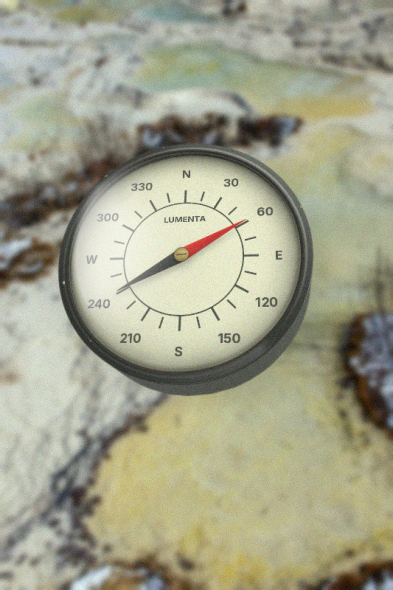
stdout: value=60 unit=°
